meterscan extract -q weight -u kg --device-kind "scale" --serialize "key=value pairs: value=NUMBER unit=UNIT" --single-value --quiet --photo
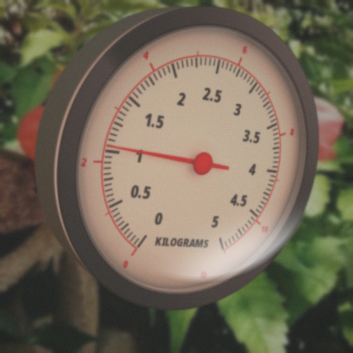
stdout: value=1.05 unit=kg
